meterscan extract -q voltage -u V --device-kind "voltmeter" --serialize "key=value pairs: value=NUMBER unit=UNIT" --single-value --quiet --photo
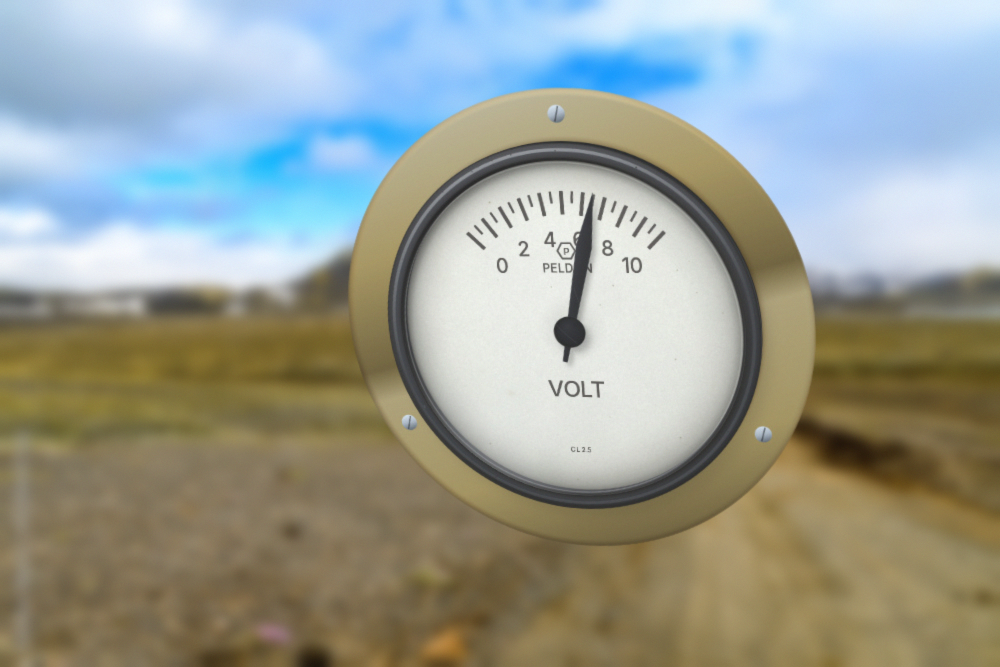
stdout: value=6.5 unit=V
